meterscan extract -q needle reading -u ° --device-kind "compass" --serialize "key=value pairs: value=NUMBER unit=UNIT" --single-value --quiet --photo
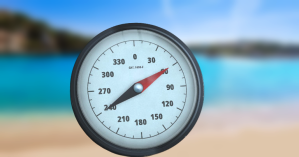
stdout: value=60 unit=°
